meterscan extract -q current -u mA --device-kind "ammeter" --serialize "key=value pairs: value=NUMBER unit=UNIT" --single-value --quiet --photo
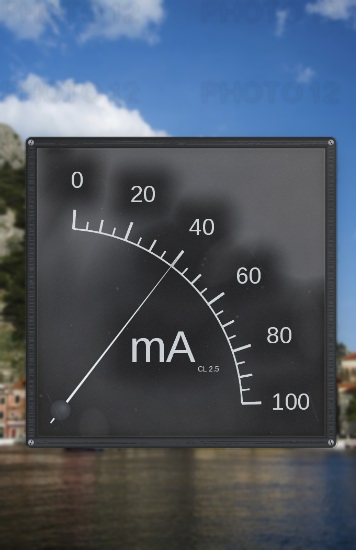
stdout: value=40 unit=mA
